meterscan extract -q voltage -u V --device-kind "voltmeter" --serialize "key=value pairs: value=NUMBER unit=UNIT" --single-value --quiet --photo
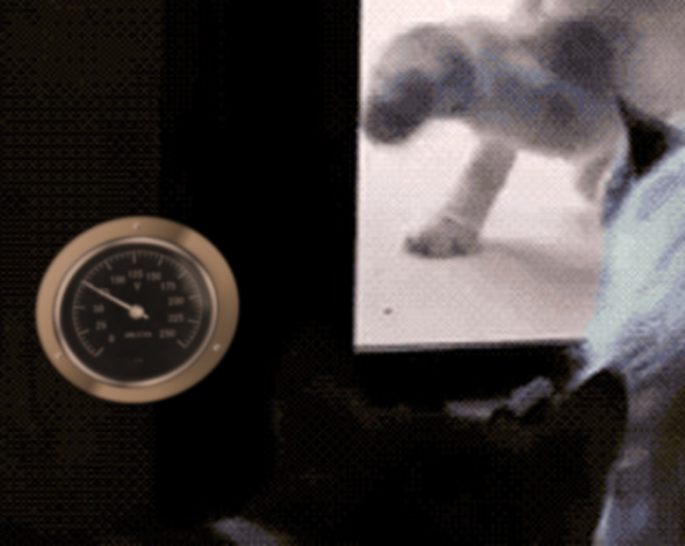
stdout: value=75 unit=V
